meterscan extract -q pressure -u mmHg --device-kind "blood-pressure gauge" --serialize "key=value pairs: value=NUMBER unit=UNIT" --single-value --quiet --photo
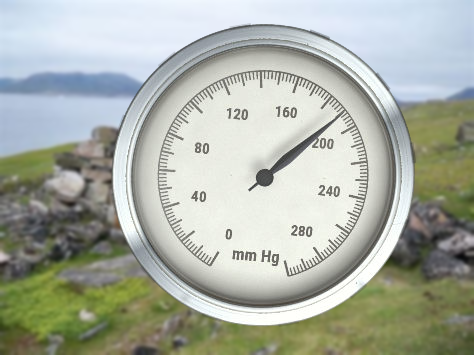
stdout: value=190 unit=mmHg
